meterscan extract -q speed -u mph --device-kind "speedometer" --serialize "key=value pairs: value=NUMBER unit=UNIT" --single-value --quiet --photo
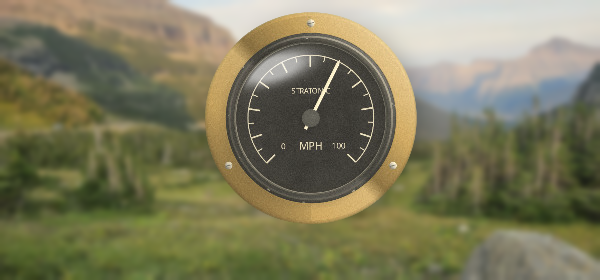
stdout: value=60 unit=mph
